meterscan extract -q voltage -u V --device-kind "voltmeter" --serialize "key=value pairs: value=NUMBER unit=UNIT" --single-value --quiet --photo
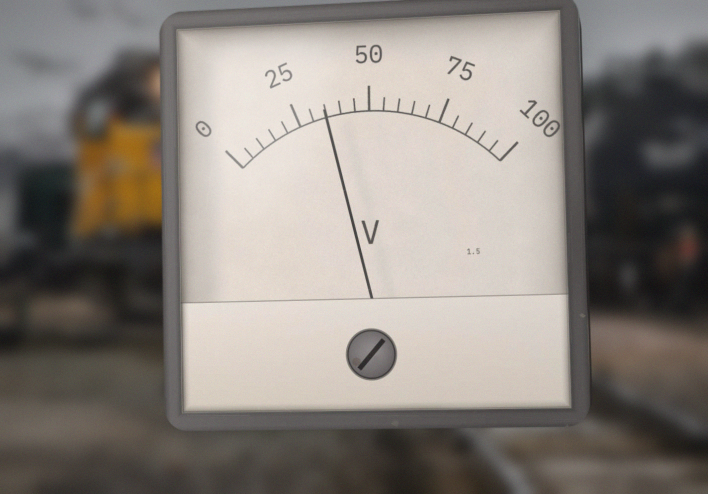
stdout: value=35 unit=V
